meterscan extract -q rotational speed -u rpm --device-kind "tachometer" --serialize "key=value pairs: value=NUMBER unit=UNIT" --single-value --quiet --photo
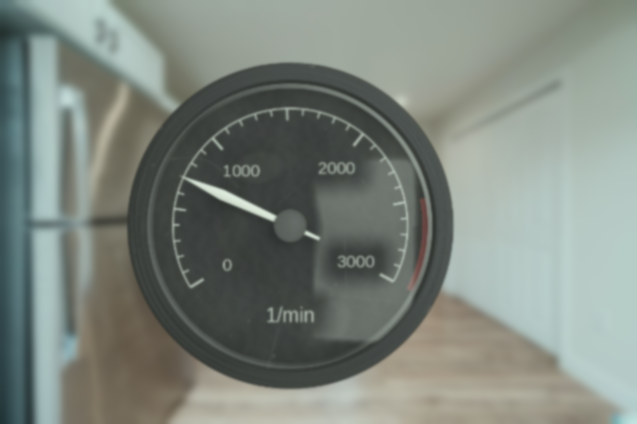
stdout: value=700 unit=rpm
